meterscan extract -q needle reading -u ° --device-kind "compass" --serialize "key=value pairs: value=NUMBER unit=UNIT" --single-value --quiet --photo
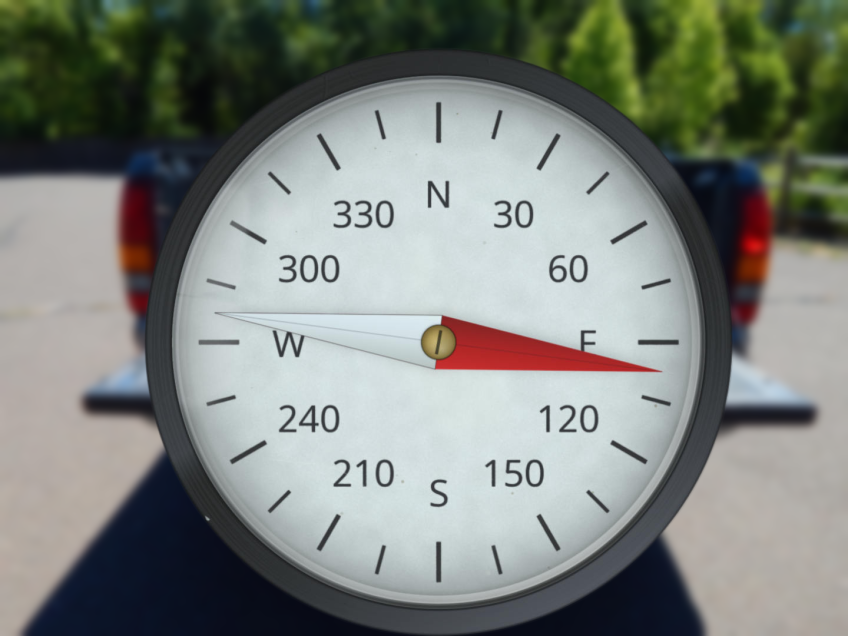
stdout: value=97.5 unit=°
